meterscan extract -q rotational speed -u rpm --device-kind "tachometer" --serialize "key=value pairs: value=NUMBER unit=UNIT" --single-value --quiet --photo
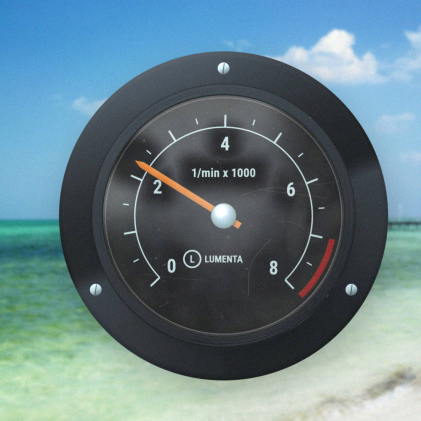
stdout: value=2250 unit=rpm
